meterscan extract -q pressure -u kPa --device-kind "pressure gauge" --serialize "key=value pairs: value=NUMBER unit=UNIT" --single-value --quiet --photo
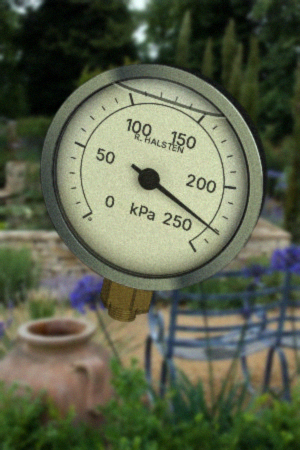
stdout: value=230 unit=kPa
